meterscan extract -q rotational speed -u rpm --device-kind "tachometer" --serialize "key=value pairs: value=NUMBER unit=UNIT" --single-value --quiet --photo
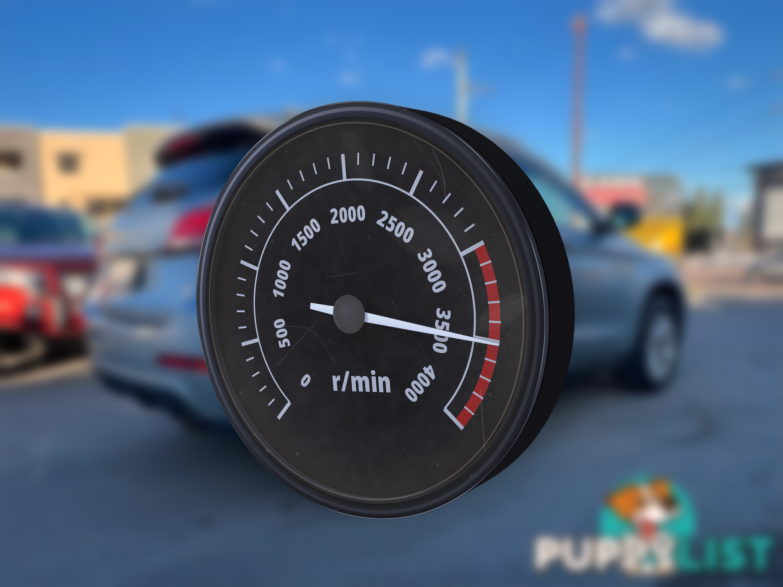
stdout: value=3500 unit=rpm
